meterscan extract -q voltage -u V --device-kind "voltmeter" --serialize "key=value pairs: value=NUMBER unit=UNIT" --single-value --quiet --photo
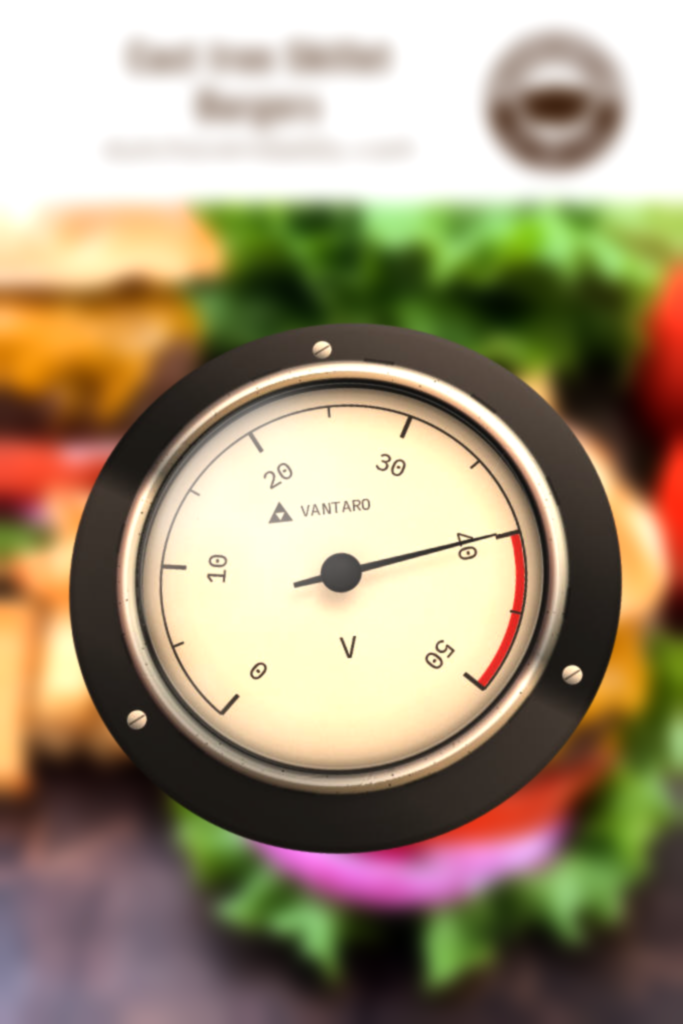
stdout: value=40 unit=V
